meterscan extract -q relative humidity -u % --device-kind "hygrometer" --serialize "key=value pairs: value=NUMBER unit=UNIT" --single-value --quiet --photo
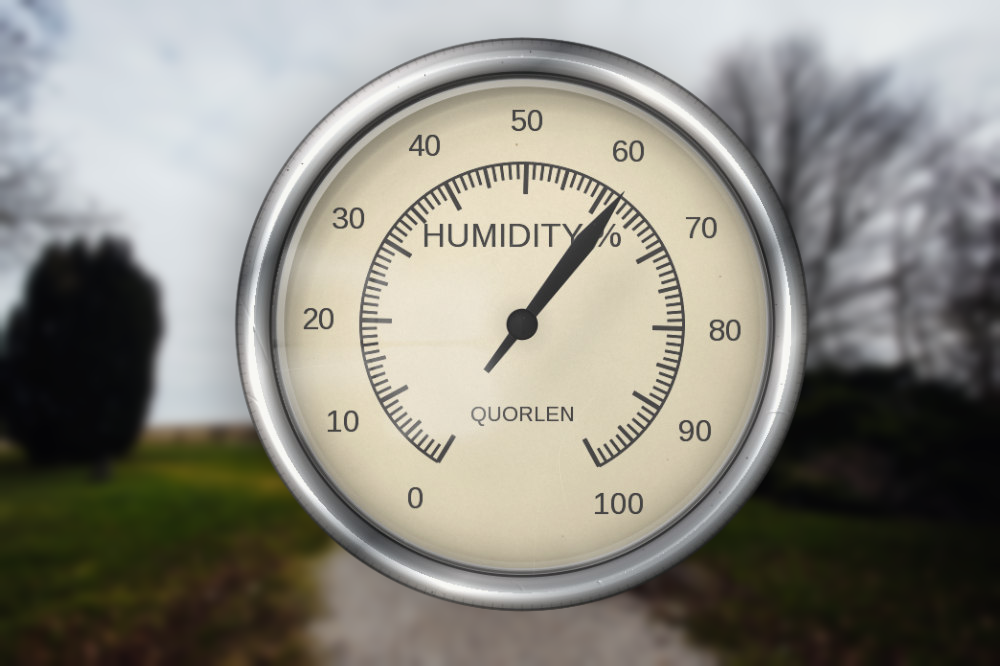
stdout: value=62 unit=%
